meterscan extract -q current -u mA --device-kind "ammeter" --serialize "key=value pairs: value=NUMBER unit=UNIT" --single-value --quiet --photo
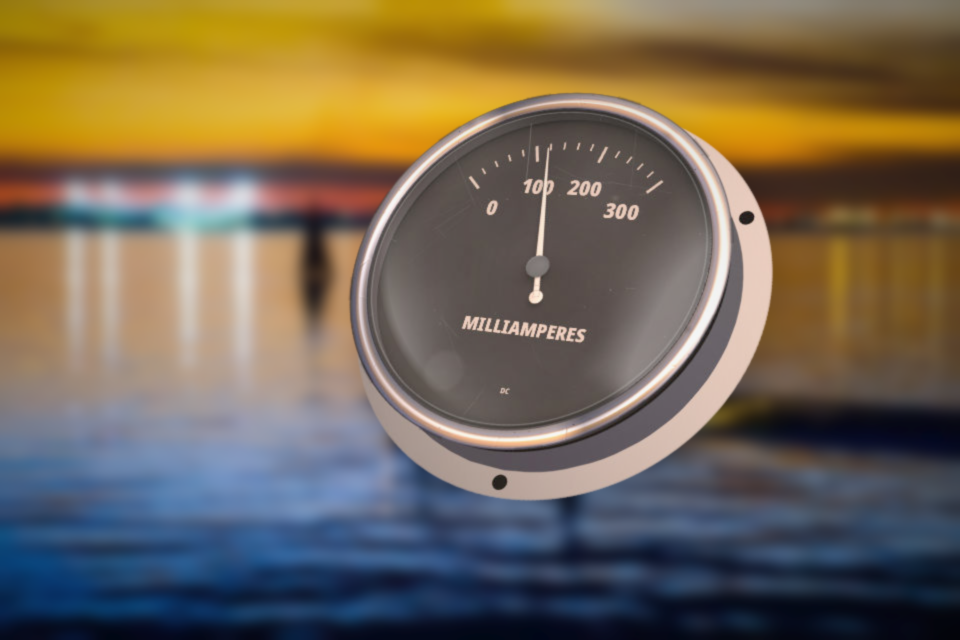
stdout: value=120 unit=mA
